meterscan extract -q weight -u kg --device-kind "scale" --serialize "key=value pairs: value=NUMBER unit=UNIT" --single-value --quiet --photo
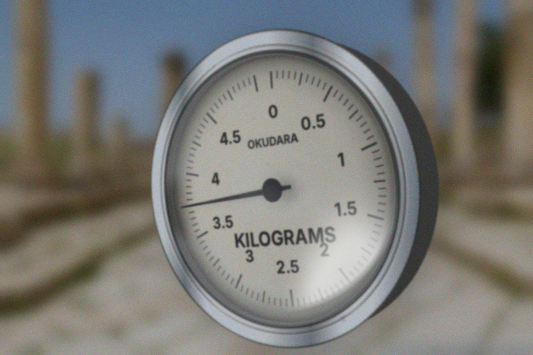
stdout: value=3.75 unit=kg
